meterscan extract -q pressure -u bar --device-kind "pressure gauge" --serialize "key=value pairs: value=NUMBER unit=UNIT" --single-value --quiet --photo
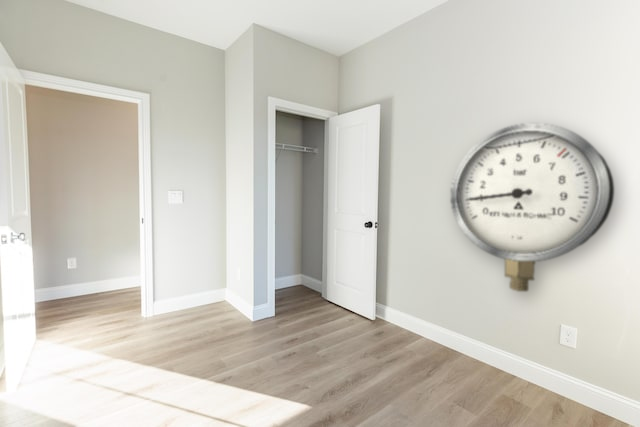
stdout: value=1 unit=bar
